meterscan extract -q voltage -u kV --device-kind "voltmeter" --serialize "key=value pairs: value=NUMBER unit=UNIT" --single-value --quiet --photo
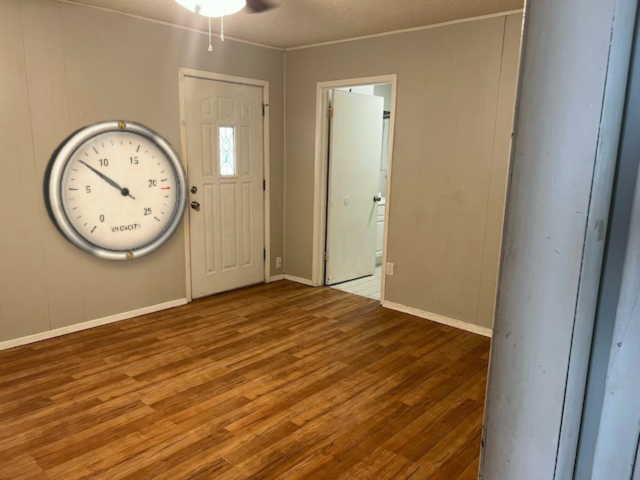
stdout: value=8 unit=kV
